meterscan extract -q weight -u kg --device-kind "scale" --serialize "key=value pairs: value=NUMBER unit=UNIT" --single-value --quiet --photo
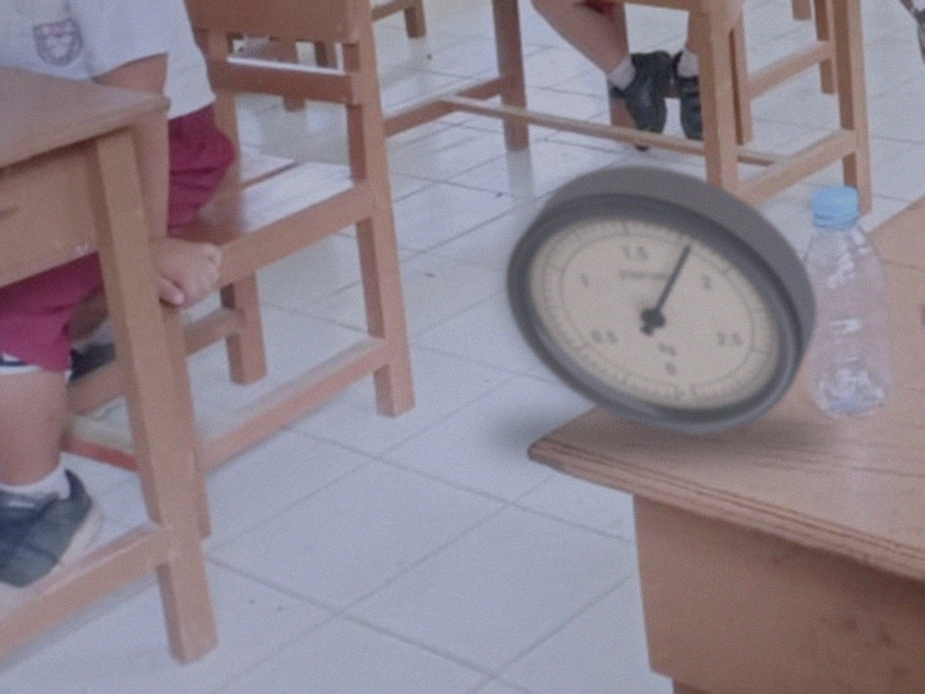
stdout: value=1.8 unit=kg
